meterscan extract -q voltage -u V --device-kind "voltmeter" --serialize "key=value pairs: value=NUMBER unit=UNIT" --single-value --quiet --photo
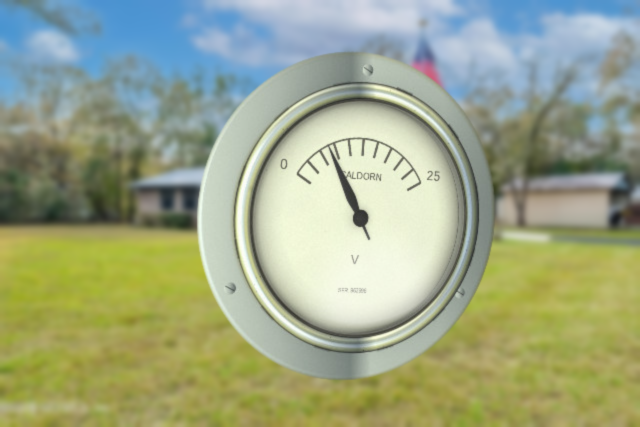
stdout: value=6.25 unit=V
